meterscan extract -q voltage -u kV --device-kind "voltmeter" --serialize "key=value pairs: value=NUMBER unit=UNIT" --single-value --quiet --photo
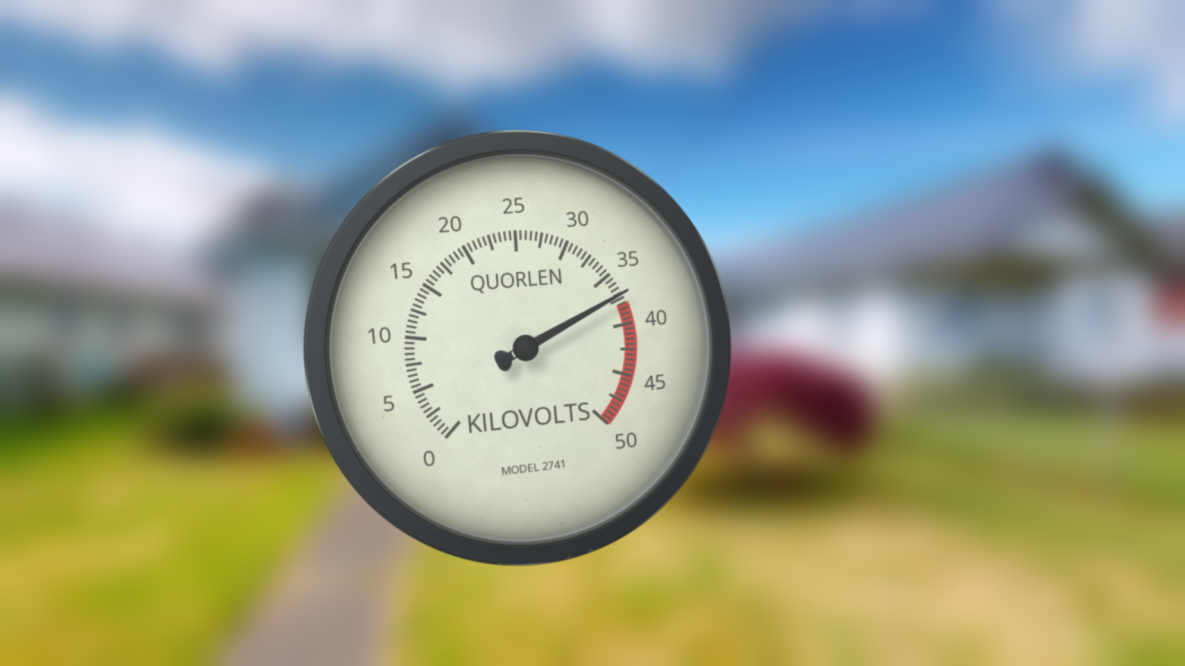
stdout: value=37 unit=kV
